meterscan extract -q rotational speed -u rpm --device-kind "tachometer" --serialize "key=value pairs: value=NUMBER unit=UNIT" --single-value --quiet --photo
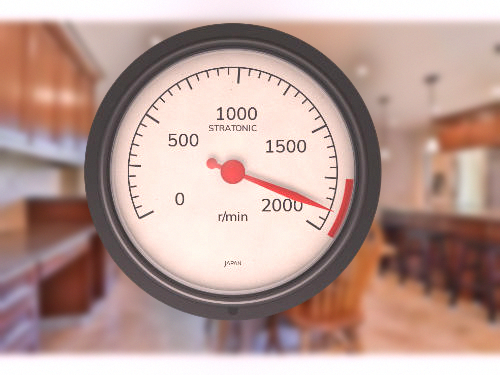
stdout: value=1900 unit=rpm
